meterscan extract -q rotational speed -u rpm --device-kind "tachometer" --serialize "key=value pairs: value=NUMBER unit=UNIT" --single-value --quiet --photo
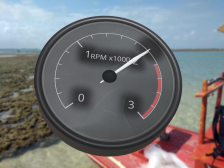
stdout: value=2000 unit=rpm
